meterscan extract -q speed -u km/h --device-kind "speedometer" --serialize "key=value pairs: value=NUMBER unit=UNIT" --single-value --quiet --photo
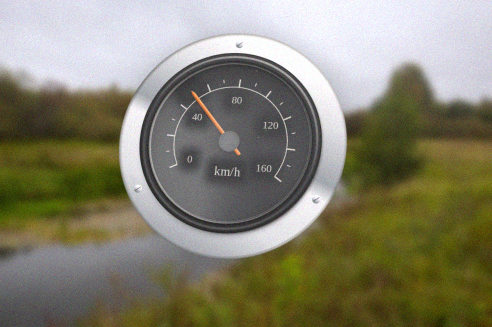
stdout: value=50 unit=km/h
